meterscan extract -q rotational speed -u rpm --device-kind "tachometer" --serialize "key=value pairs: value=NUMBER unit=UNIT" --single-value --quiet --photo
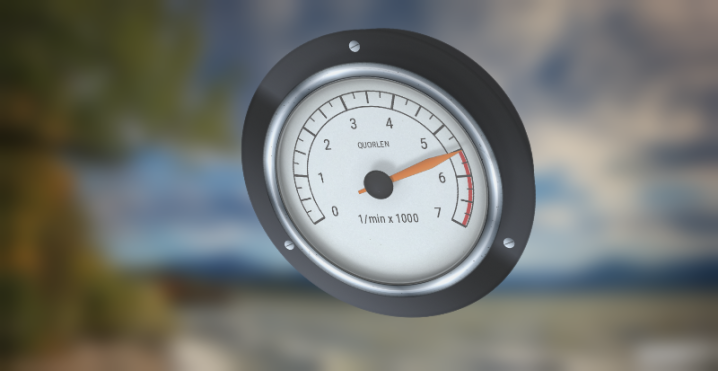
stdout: value=5500 unit=rpm
